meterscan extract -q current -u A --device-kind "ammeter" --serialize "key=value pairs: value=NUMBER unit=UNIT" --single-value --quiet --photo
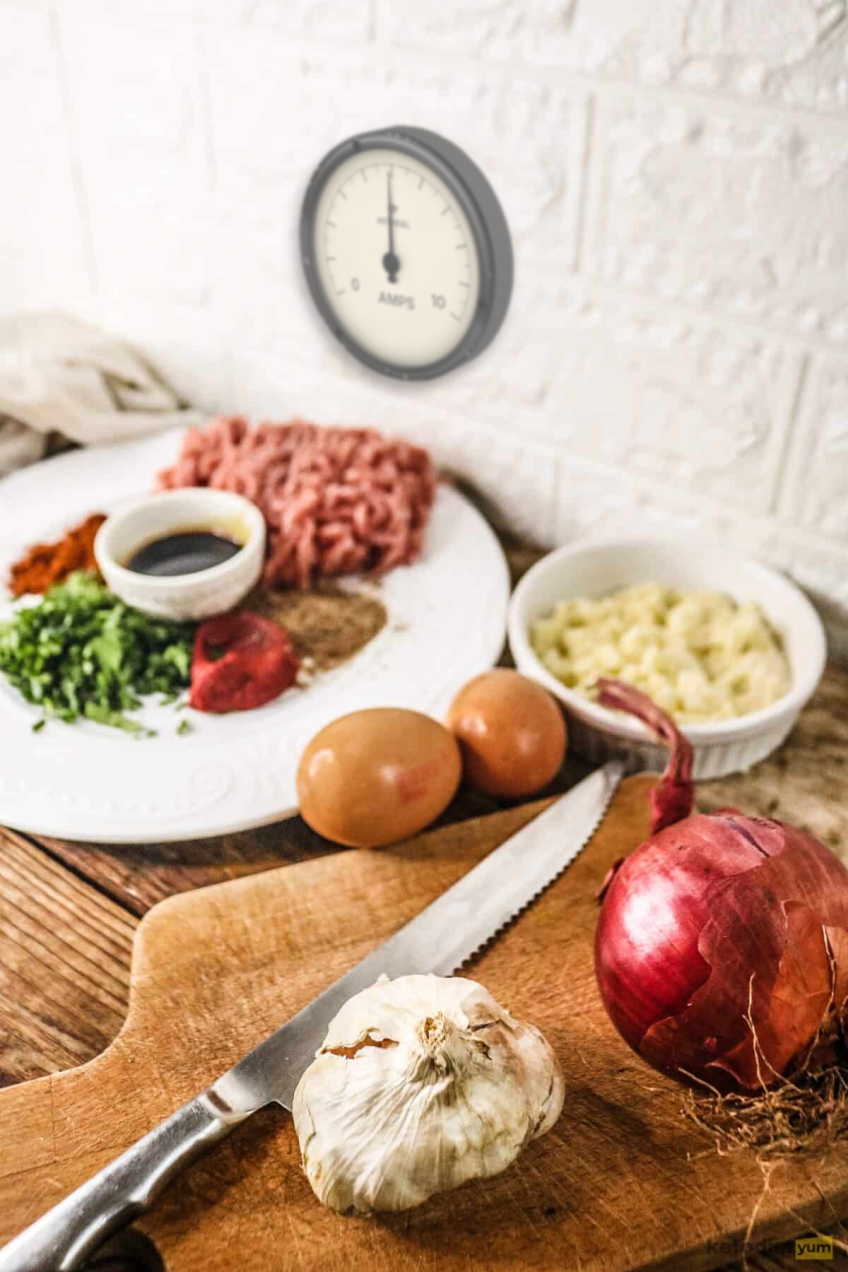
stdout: value=5 unit=A
